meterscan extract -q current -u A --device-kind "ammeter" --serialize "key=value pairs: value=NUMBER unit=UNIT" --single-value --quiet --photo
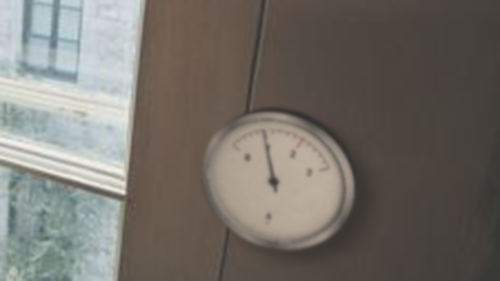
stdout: value=1 unit=A
